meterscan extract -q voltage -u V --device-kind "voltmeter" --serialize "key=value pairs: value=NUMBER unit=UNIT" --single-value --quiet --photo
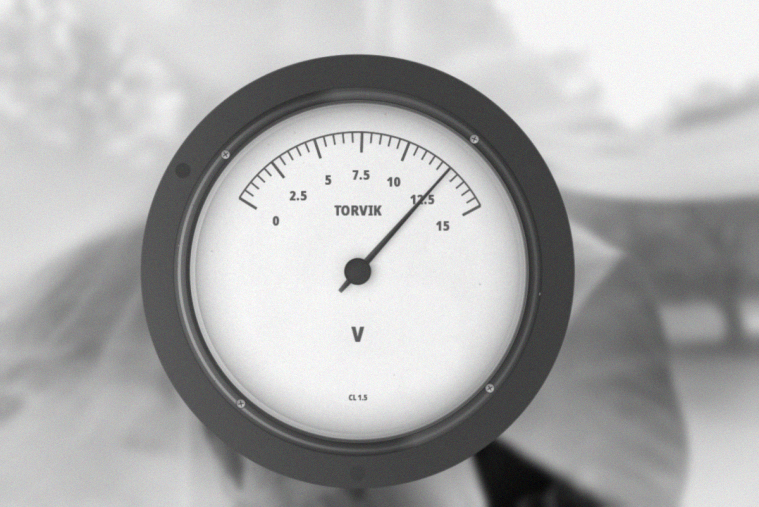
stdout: value=12.5 unit=V
